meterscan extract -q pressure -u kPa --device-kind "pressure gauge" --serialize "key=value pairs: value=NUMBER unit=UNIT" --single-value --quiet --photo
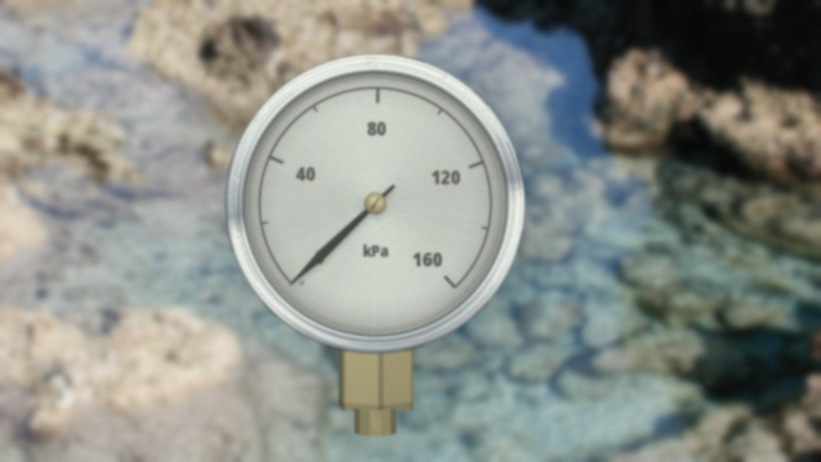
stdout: value=0 unit=kPa
